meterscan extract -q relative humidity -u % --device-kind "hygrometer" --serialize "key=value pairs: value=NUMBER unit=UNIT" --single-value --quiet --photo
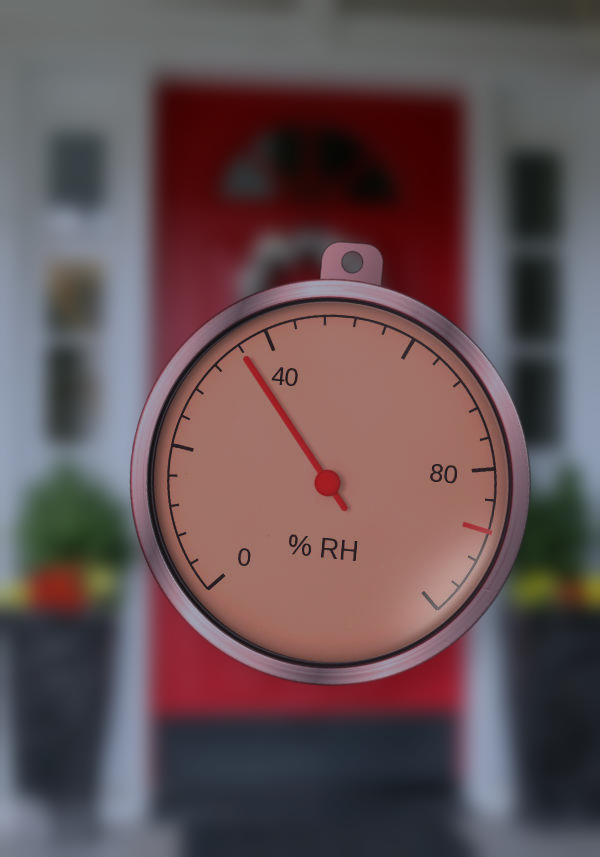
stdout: value=36 unit=%
